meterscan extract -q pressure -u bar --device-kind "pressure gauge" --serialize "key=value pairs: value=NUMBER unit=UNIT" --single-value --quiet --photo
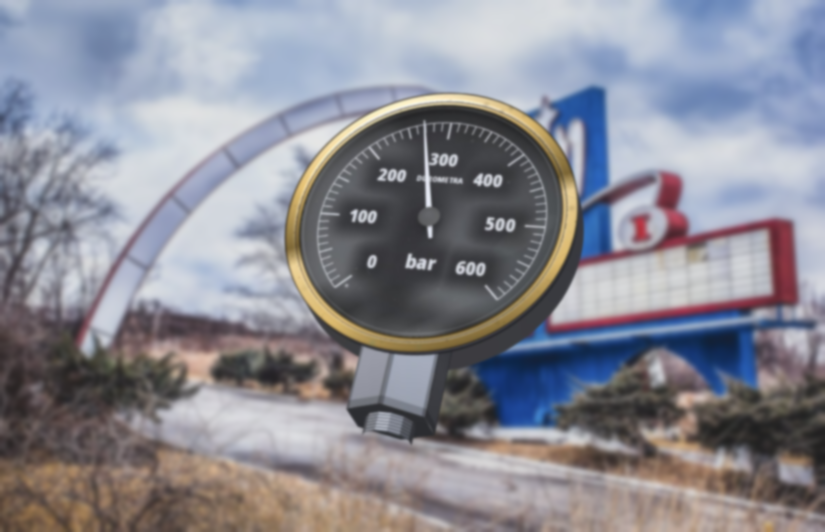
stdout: value=270 unit=bar
